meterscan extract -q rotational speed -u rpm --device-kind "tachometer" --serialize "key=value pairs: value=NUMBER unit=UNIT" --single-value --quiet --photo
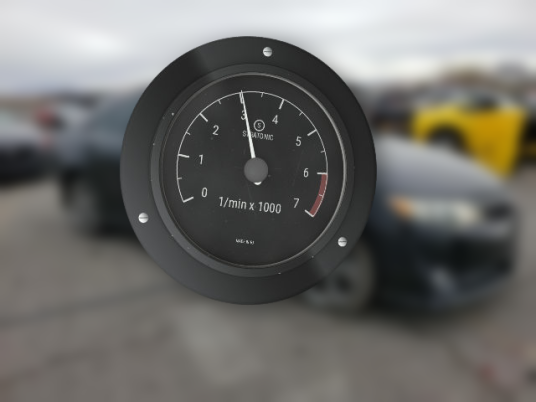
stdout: value=3000 unit=rpm
